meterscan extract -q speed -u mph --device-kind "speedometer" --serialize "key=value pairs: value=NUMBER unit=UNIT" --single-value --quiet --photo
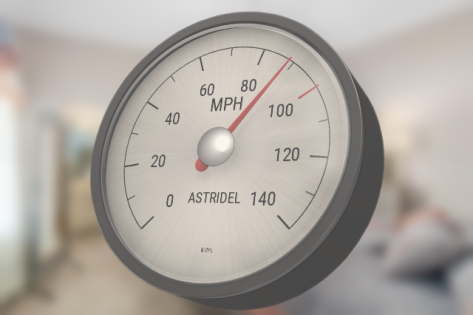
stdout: value=90 unit=mph
